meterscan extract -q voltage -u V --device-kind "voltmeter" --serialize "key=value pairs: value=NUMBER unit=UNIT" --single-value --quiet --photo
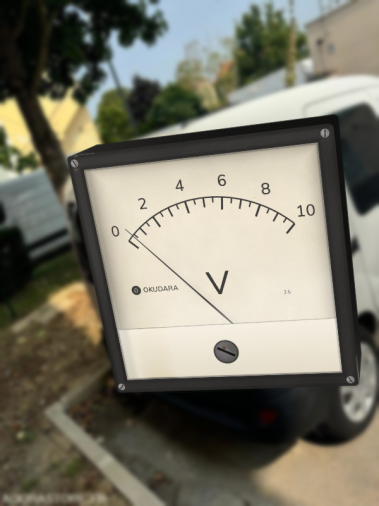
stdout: value=0.5 unit=V
